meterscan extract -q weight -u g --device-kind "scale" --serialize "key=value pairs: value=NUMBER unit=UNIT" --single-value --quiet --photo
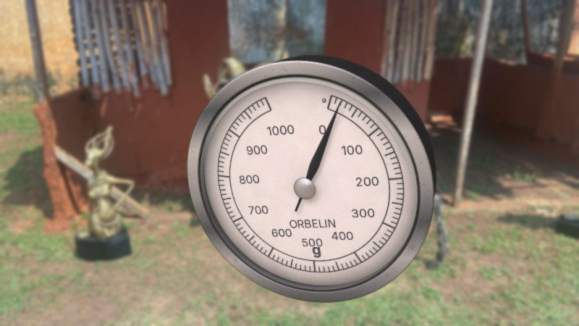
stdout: value=20 unit=g
